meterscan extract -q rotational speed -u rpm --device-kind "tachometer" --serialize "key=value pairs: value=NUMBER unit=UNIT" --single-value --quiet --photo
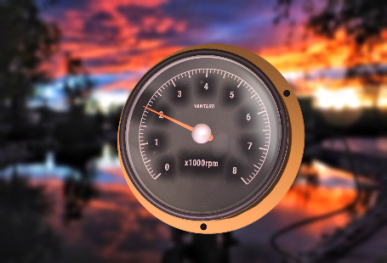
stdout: value=2000 unit=rpm
